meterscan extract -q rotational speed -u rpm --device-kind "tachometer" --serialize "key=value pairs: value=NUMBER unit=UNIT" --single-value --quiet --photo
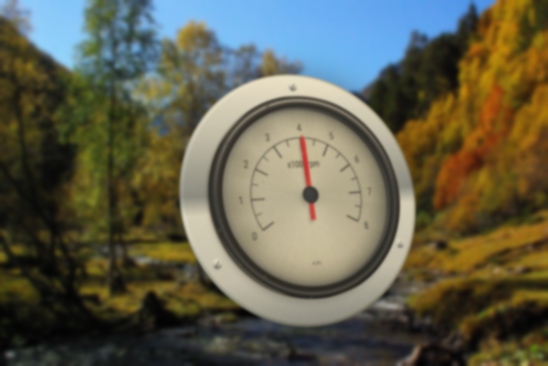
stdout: value=4000 unit=rpm
